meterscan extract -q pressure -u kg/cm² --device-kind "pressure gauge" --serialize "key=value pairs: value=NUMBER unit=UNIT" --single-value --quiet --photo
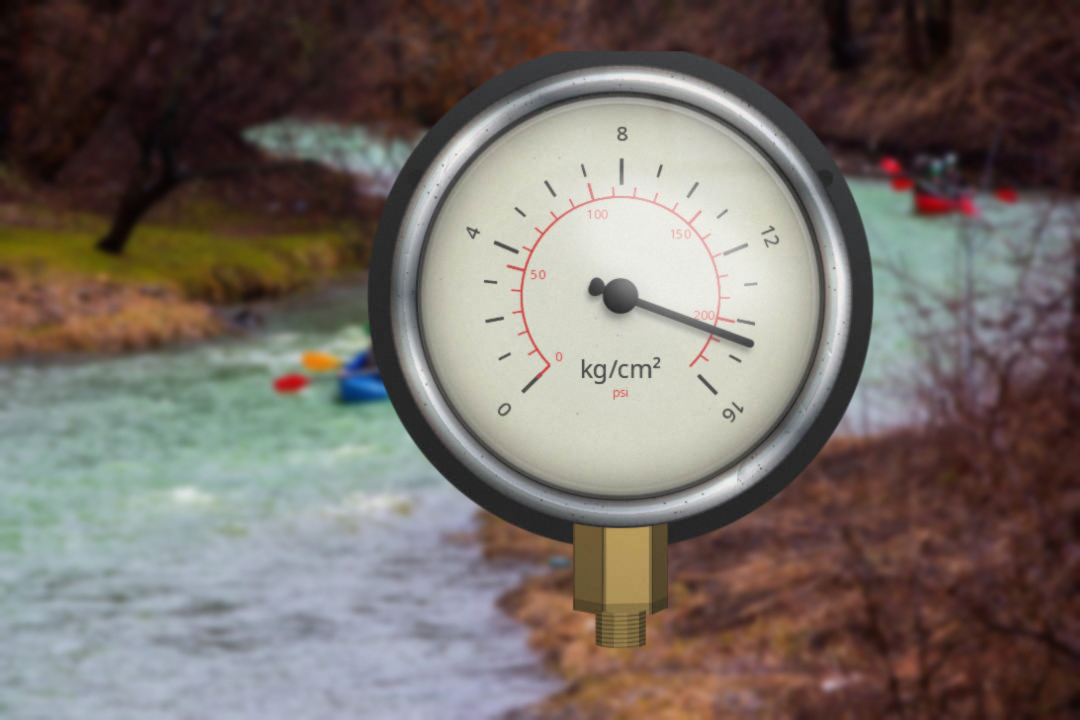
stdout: value=14.5 unit=kg/cm²
